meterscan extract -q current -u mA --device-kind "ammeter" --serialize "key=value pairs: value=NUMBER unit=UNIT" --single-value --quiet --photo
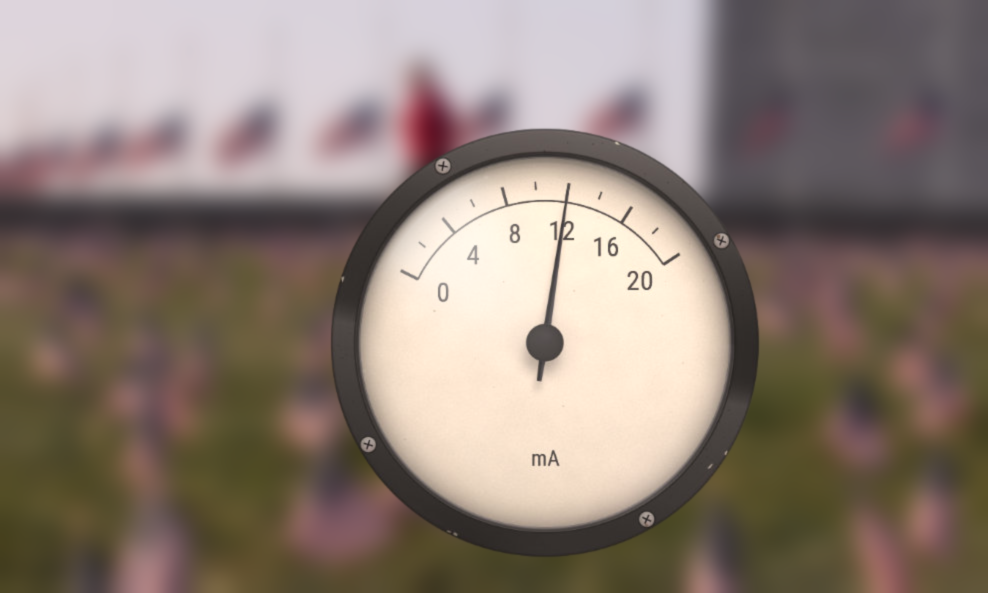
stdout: value=12 unit=mA
